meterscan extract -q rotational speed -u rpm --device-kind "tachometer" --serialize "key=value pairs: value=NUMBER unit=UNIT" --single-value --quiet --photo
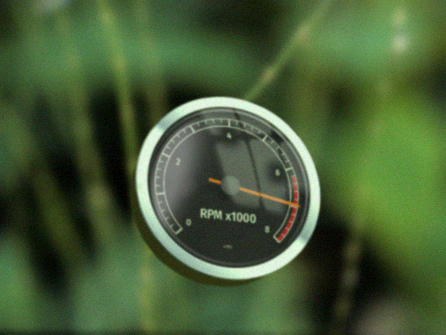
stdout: value=7000 unit=rpm
